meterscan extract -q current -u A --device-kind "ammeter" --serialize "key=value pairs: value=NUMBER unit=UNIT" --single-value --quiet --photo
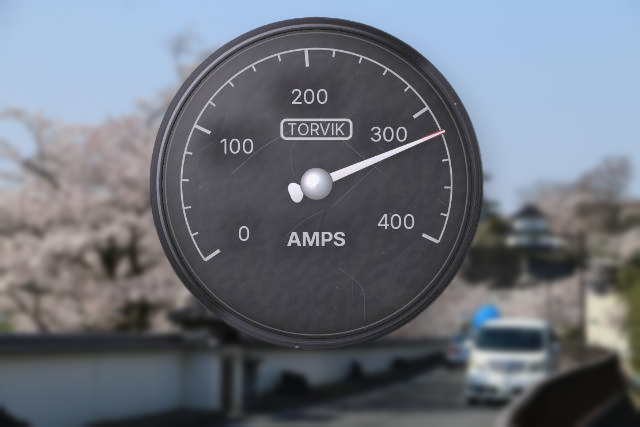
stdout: value=320 unit=A
